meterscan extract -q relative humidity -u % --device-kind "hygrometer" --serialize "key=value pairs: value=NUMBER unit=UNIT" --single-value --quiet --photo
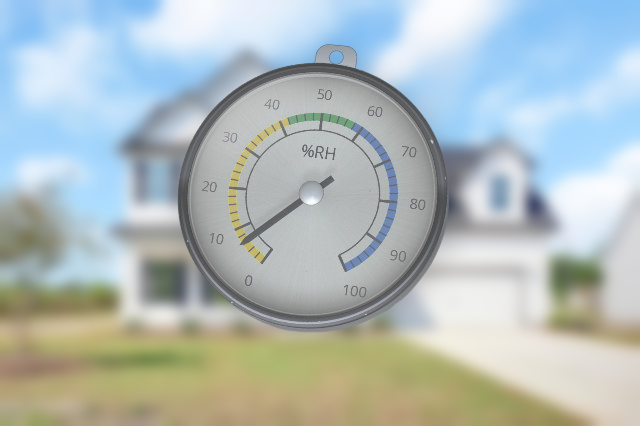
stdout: value=6 unit=%
